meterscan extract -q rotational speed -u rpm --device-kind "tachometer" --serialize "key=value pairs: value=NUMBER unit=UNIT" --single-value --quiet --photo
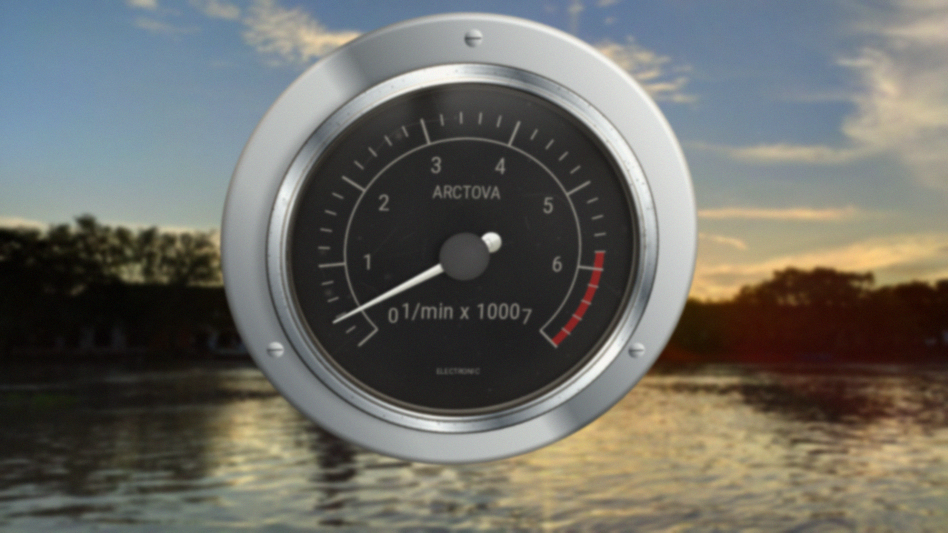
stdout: value=400 unit=rpm
